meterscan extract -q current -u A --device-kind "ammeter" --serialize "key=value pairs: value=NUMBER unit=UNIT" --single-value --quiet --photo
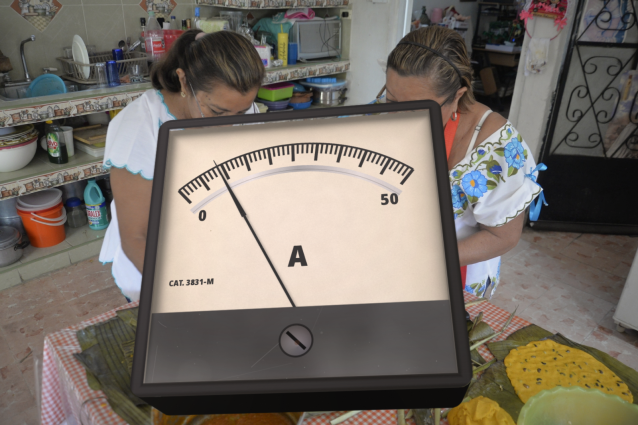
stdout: value=9 unit=A
